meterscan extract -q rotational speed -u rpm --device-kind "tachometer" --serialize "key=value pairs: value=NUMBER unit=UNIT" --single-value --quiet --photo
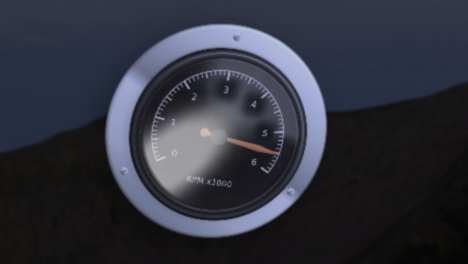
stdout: value=5500 unit=rpm
